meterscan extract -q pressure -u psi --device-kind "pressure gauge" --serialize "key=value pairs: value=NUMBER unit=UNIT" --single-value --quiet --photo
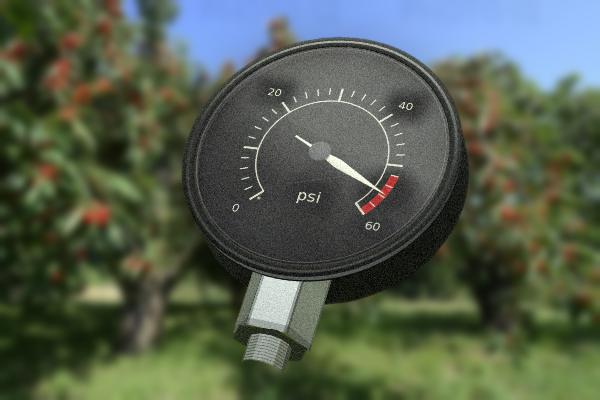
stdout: value=56 unit=psi
